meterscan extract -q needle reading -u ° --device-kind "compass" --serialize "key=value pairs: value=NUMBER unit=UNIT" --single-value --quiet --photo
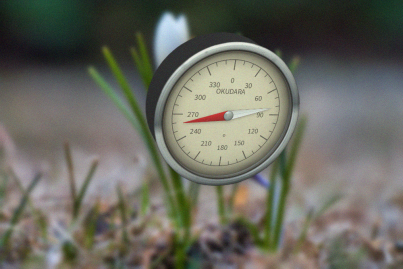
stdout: value=260 unit=°
